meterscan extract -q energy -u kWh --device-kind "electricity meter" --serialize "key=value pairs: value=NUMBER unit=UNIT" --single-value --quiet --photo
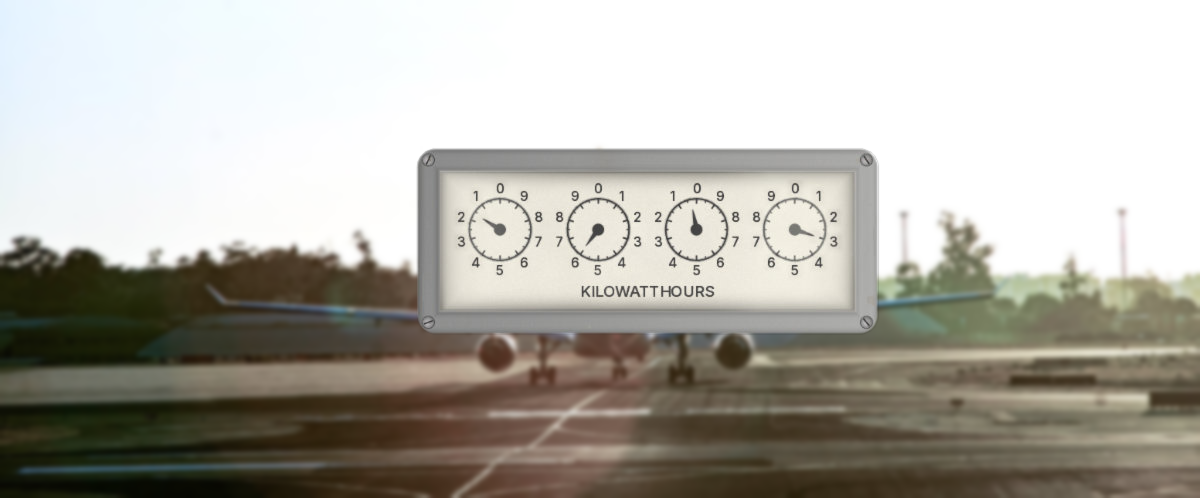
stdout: value=1603 unit=kWh
